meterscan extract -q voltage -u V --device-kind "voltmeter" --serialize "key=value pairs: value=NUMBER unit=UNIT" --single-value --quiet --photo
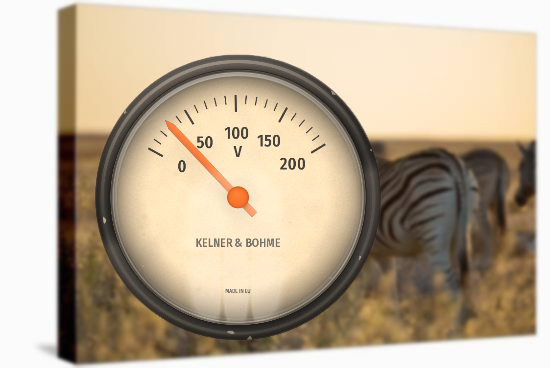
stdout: value=30 unit=V
